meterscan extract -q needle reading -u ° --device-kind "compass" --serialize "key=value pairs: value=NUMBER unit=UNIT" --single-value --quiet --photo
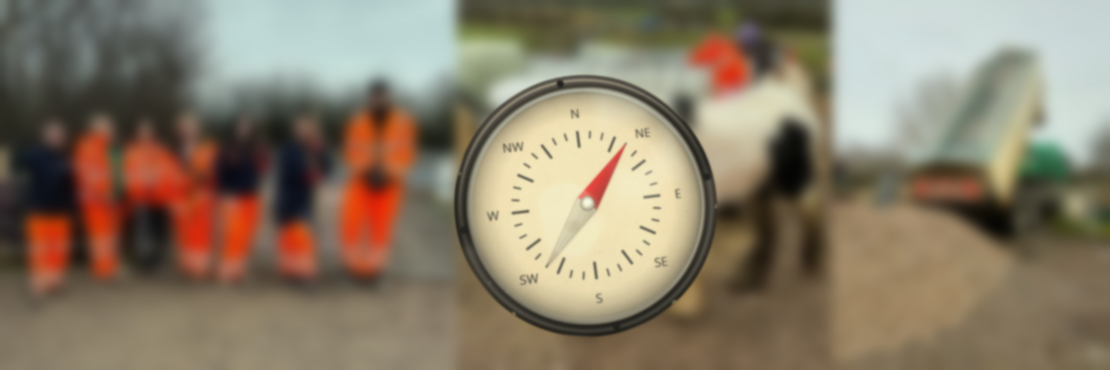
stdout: value=40 unit=°
